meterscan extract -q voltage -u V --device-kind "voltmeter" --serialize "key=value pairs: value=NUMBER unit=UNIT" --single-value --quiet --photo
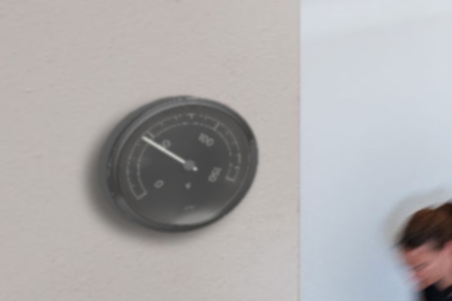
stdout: value=45 unit=V
